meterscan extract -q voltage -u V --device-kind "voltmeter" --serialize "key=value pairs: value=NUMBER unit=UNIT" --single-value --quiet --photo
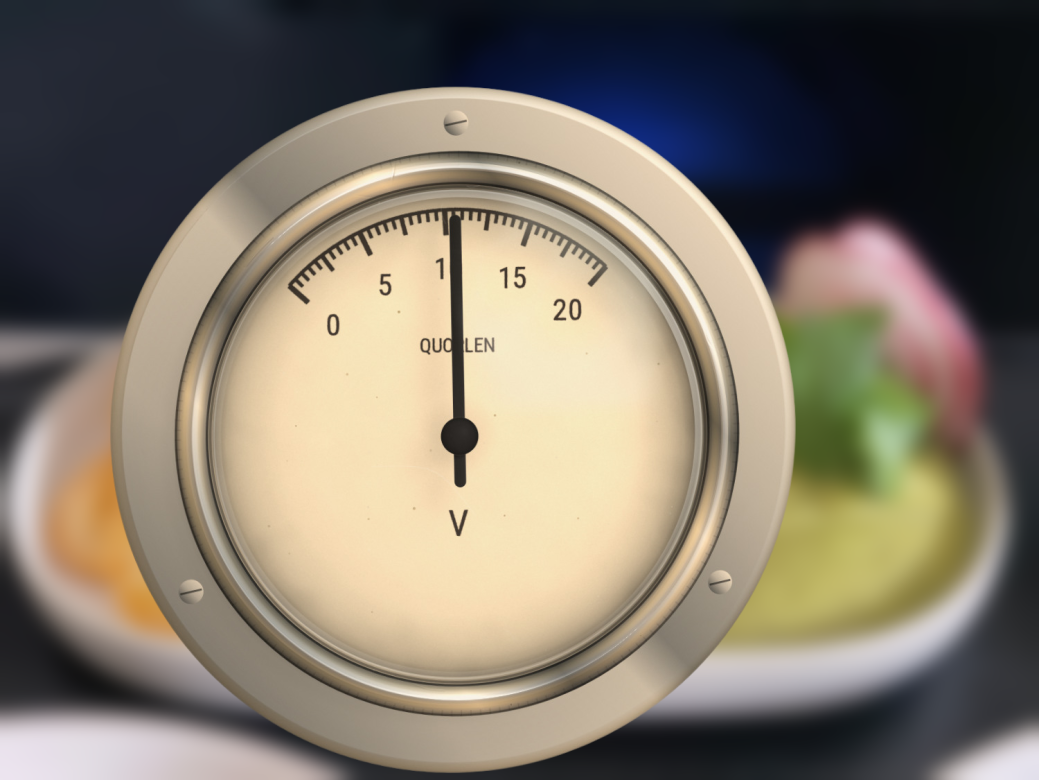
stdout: value=10.5 unit=V
